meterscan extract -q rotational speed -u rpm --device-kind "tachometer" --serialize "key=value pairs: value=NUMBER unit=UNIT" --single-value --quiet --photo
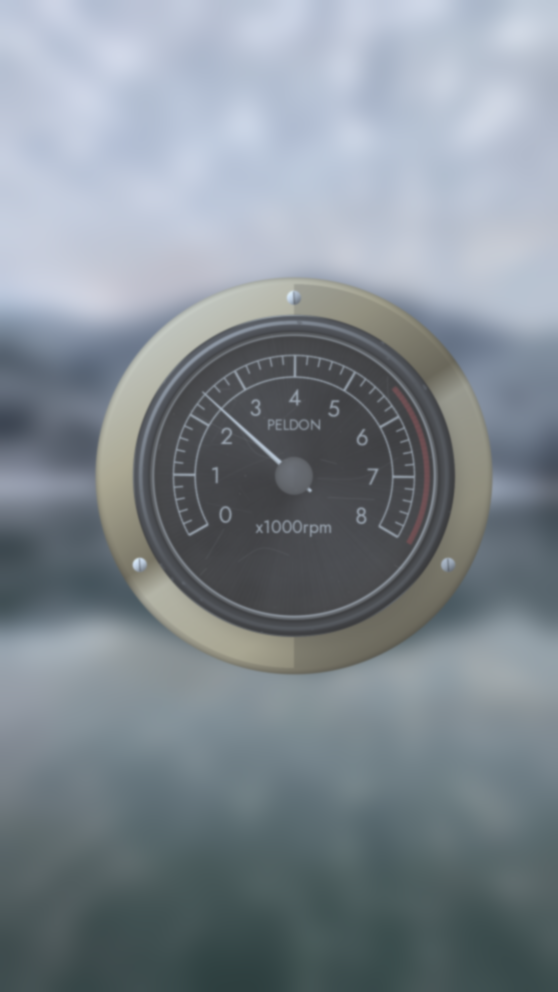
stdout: value=2400 unit=rpm
